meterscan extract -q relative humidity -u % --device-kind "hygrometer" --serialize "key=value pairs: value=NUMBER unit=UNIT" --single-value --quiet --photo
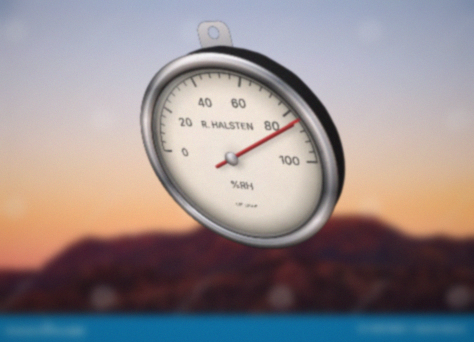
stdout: value=84 unit=%
